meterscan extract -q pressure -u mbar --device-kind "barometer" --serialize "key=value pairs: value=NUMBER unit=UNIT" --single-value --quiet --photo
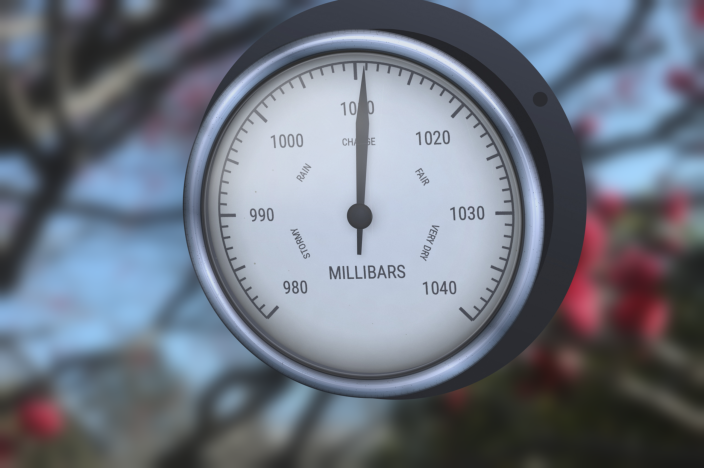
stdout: value=1011 unit=mbar
